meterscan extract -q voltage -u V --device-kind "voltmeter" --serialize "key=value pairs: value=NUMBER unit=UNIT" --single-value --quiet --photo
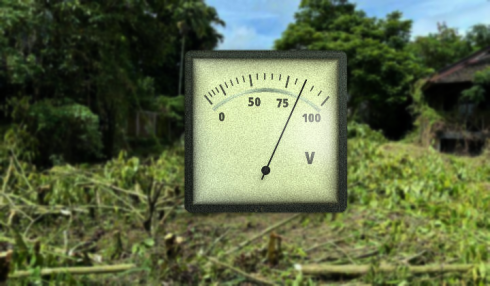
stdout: value=85 unit=V
